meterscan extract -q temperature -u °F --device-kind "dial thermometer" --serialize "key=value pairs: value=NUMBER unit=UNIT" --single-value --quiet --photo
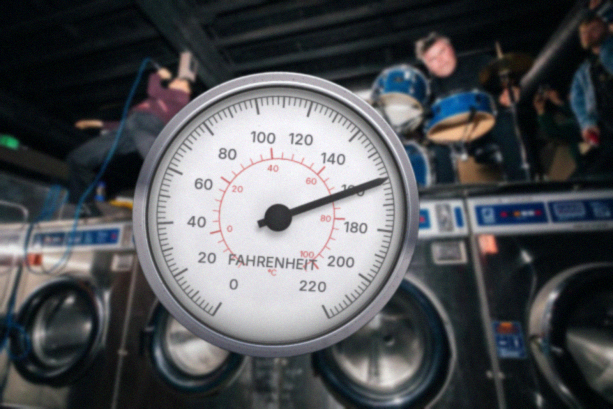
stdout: value=160 unit=°F
